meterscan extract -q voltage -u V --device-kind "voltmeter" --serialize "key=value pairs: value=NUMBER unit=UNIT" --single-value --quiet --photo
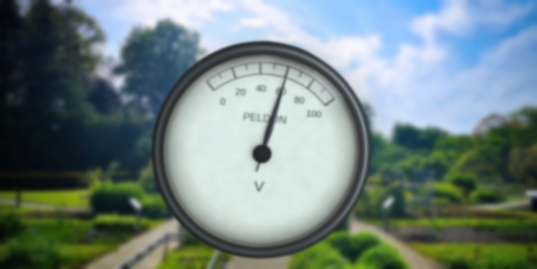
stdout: value=60 unit=V
